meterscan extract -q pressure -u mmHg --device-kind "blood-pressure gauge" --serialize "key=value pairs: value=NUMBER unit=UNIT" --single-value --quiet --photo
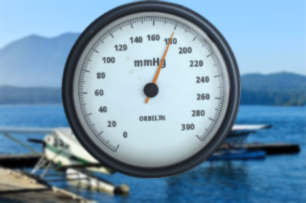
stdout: value=180 unit=mmHg
